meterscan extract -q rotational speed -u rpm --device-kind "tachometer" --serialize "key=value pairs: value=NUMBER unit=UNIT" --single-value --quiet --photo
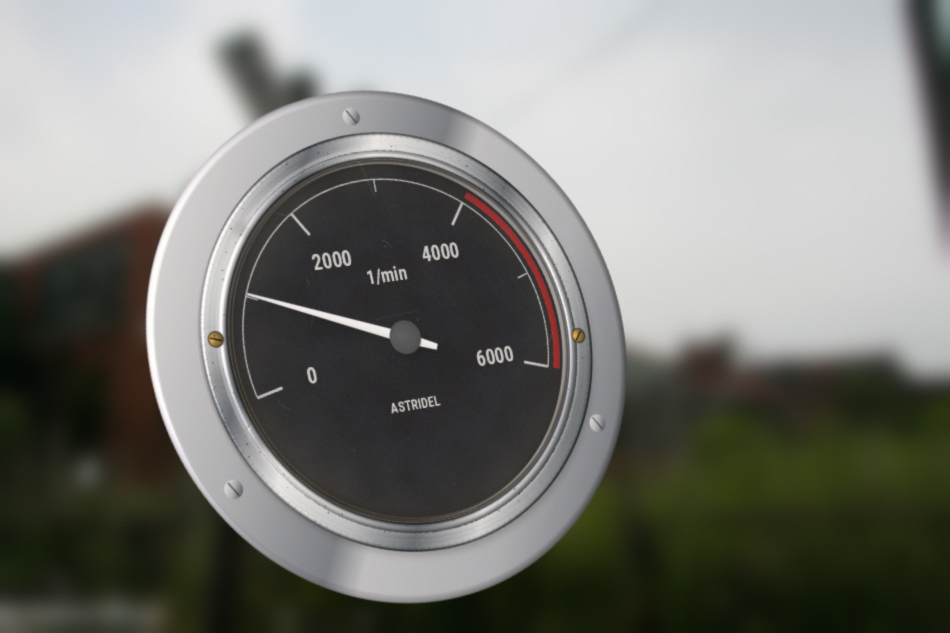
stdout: value=1000 unit=rpm
